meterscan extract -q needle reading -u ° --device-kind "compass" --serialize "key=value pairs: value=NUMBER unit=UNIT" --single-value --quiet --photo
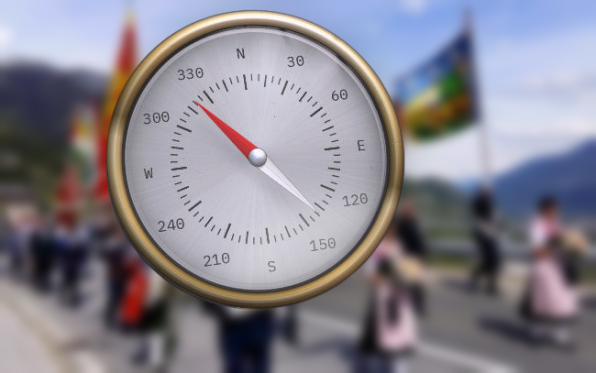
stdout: value=320 unit=°
